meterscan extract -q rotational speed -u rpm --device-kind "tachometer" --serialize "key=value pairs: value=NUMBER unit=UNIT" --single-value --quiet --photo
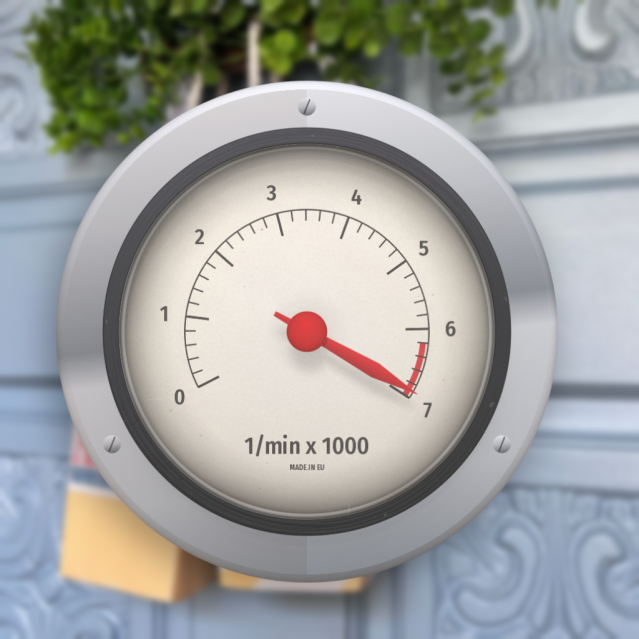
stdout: value=6900 unit=rpm
